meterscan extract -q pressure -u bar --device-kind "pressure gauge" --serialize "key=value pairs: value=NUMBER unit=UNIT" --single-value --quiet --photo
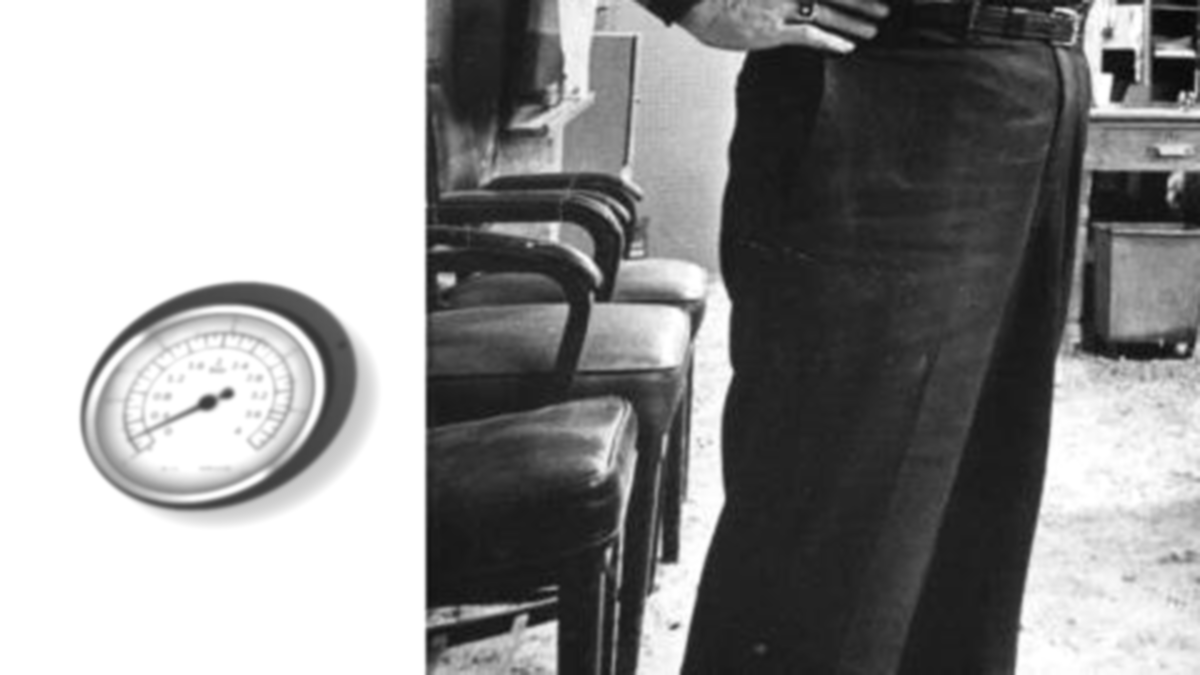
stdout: value=0.2 unit=bar
